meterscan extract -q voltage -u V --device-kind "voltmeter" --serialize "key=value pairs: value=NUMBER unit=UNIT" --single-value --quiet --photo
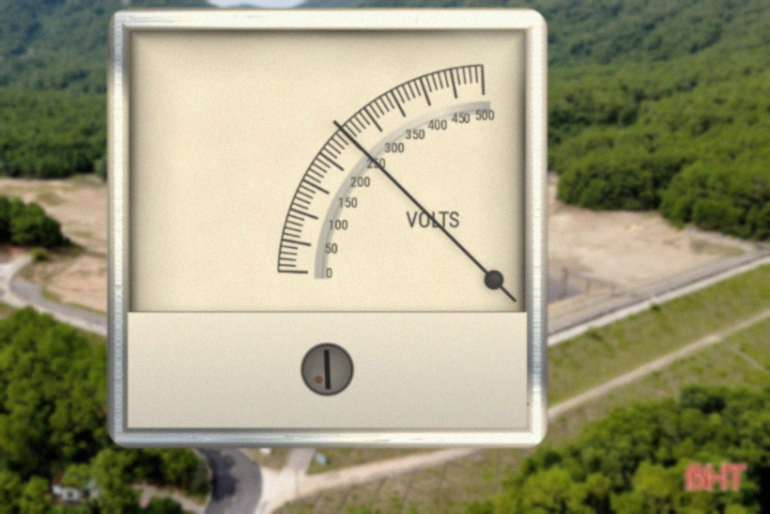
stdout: value=250 unit=V
